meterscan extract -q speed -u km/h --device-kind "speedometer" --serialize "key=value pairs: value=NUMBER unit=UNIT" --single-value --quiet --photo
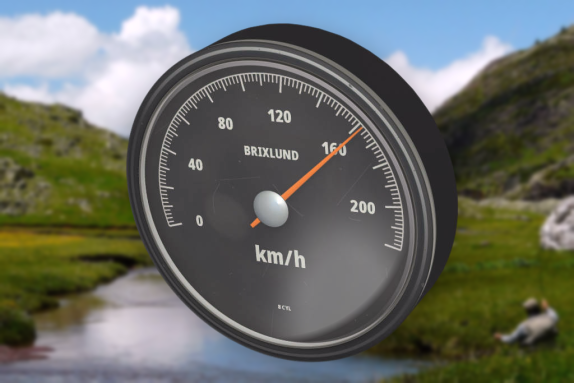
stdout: value=162 unit=km/h
